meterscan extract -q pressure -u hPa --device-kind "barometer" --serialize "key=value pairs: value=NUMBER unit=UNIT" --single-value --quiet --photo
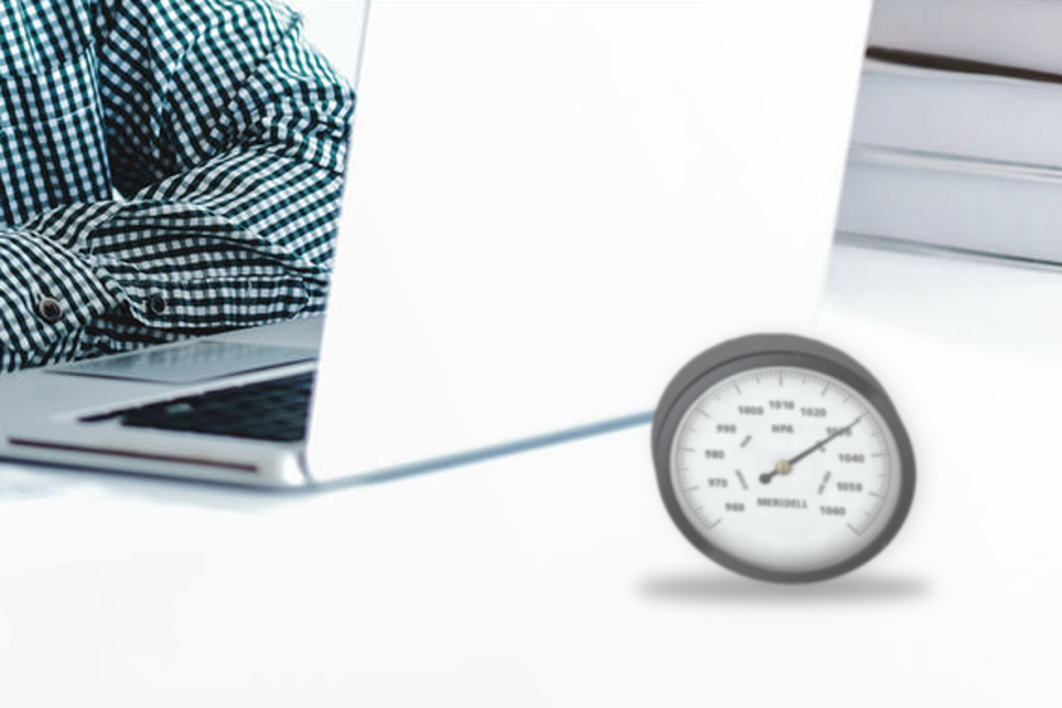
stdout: value=1030 unit=hPa
